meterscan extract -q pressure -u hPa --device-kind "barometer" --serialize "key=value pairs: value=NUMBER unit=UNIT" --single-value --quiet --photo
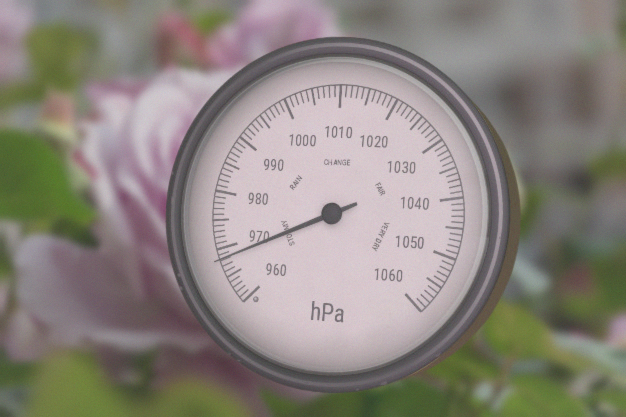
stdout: value=968 unit=hPa
